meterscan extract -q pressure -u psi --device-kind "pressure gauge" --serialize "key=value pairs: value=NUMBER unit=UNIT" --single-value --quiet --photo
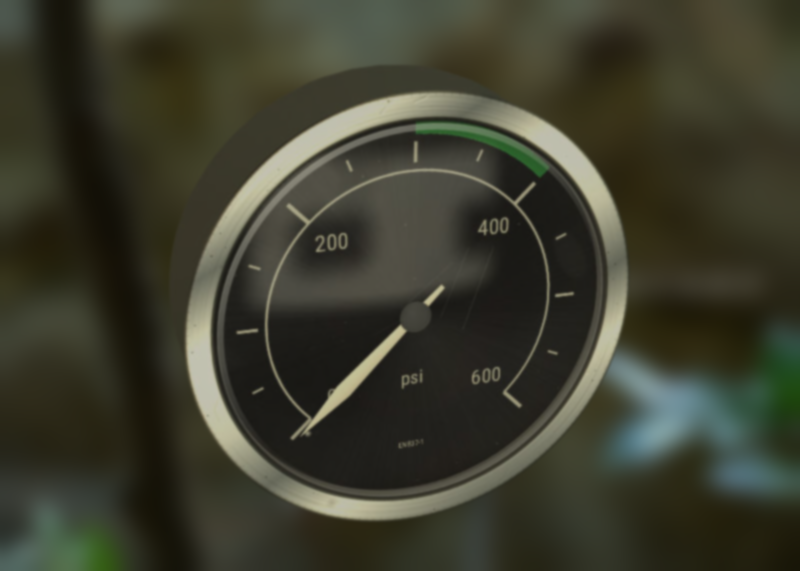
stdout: value=0 unit=psi
